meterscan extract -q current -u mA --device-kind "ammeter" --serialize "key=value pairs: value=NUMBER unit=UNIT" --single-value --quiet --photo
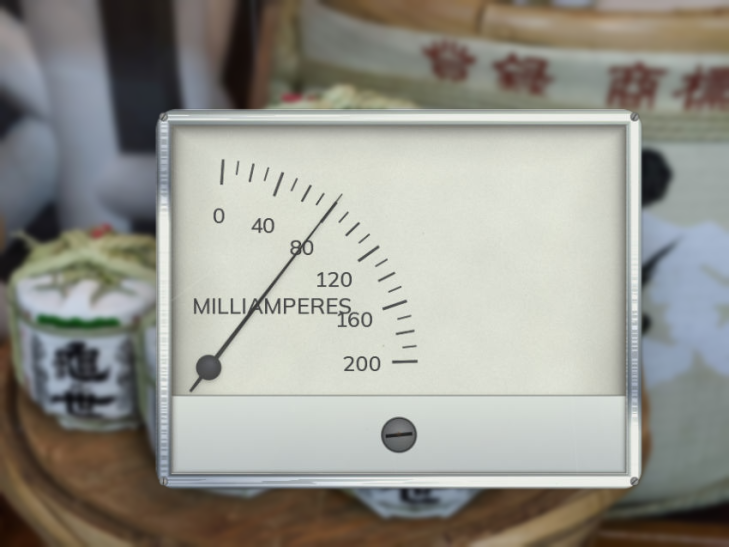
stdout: value=80 unit=mA
